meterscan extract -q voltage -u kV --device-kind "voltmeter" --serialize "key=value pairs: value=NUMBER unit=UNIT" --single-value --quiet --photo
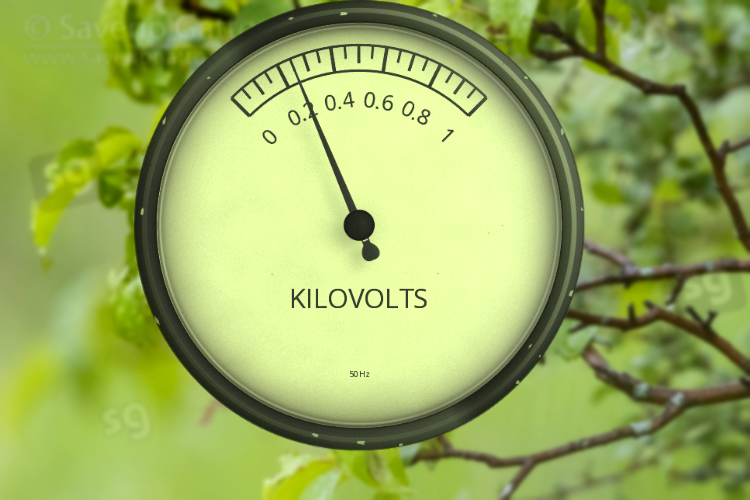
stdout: value=0.25 unit=kV
